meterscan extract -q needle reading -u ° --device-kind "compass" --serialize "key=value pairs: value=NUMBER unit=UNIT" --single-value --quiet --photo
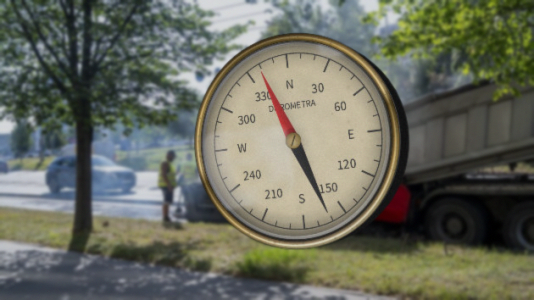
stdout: value=340 unit=°
